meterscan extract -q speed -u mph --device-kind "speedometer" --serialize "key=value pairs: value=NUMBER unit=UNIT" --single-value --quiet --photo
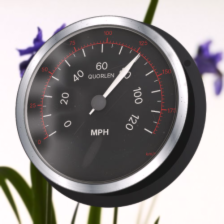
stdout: value=80 unit=mph
